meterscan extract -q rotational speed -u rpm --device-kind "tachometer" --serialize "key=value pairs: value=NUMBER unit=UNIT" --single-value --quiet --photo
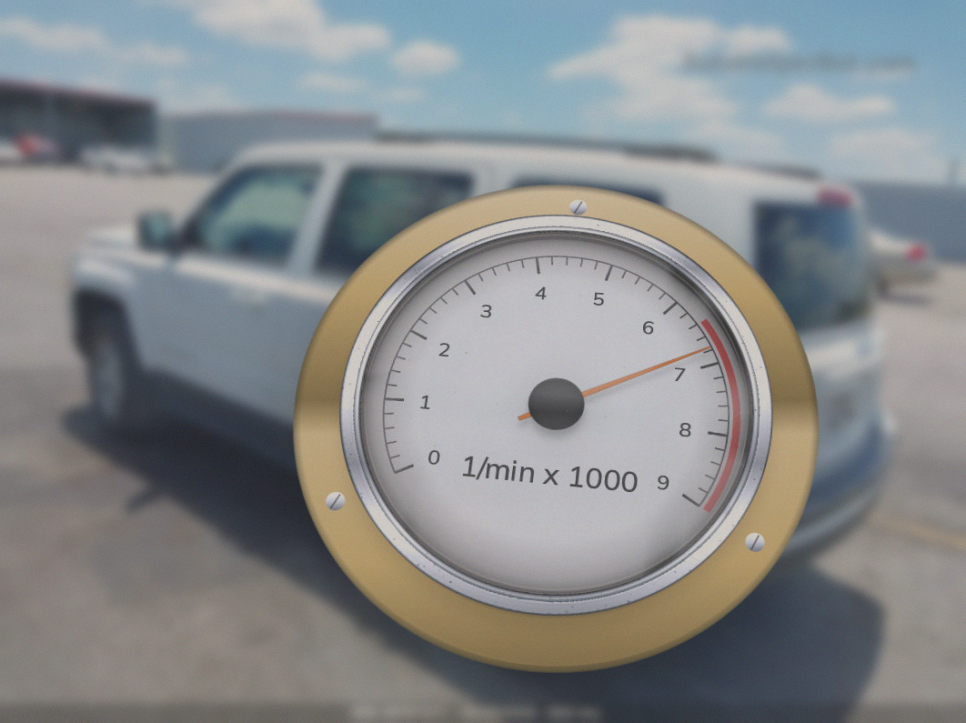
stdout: value=6800 unit=rpm
